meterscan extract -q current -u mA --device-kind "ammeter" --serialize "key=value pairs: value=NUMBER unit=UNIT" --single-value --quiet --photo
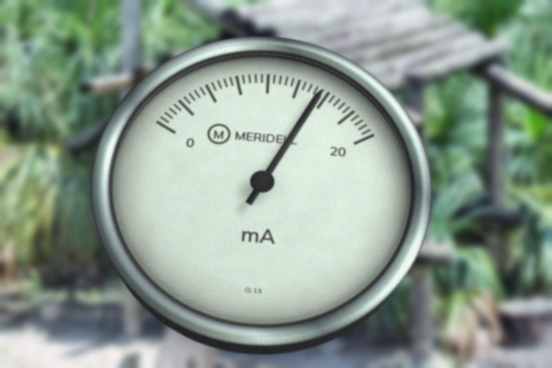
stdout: value=14.5 unit=mA
